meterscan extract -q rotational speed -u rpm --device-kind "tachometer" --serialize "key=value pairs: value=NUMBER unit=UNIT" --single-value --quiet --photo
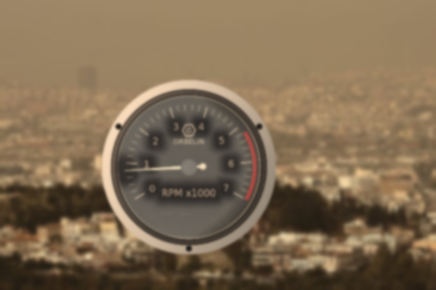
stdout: value=800 unit=rpm
